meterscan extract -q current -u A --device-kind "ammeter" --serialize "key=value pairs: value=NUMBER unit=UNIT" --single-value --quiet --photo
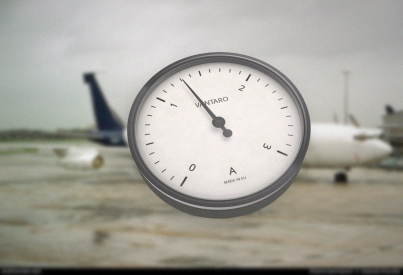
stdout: value=1.3 unit=A
